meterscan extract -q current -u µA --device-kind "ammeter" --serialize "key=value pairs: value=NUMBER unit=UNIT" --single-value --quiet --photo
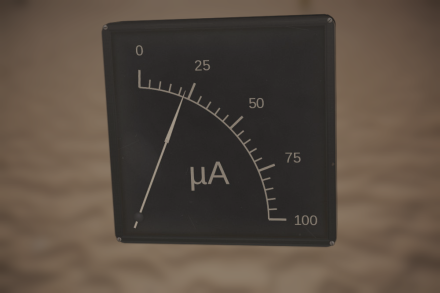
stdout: value=22.5 unit=µA
